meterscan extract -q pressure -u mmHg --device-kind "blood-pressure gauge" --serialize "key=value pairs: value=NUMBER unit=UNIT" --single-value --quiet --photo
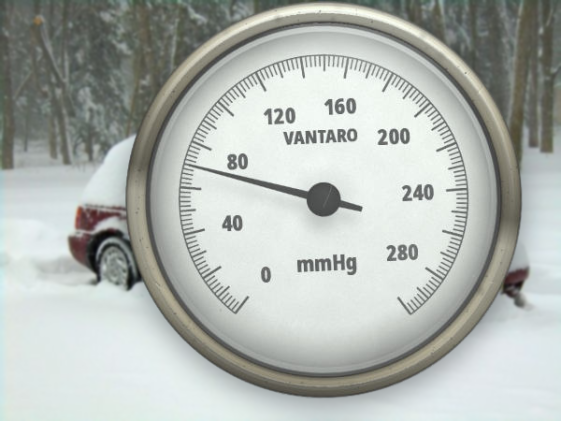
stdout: value=70 unit=mmHg
